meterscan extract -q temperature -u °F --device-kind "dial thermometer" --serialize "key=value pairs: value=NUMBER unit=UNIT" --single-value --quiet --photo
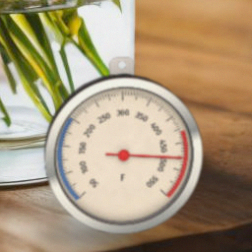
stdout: value=475 unit=°F
